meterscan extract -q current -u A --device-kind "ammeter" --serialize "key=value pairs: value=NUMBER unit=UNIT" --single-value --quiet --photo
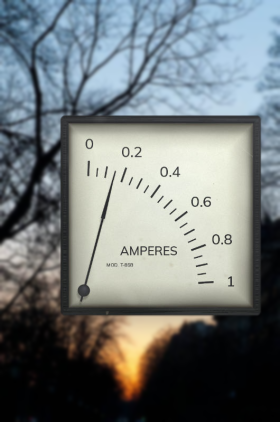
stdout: value=0.15 unit=A
